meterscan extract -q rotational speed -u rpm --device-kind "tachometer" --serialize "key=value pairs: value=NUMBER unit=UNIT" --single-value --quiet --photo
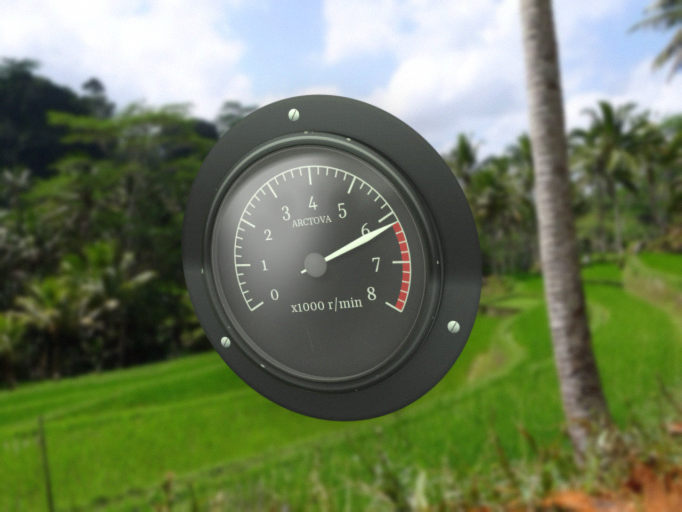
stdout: value=6200 unit=rpm
